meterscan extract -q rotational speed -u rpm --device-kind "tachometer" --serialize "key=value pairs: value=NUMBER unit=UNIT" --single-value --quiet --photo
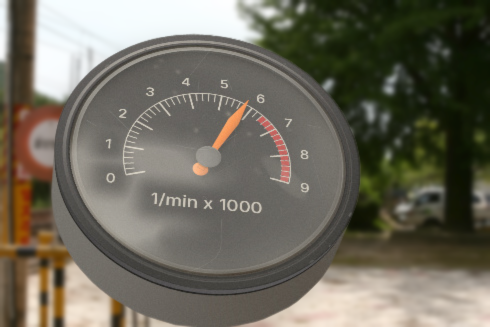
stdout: value=5800 unit=rpm
